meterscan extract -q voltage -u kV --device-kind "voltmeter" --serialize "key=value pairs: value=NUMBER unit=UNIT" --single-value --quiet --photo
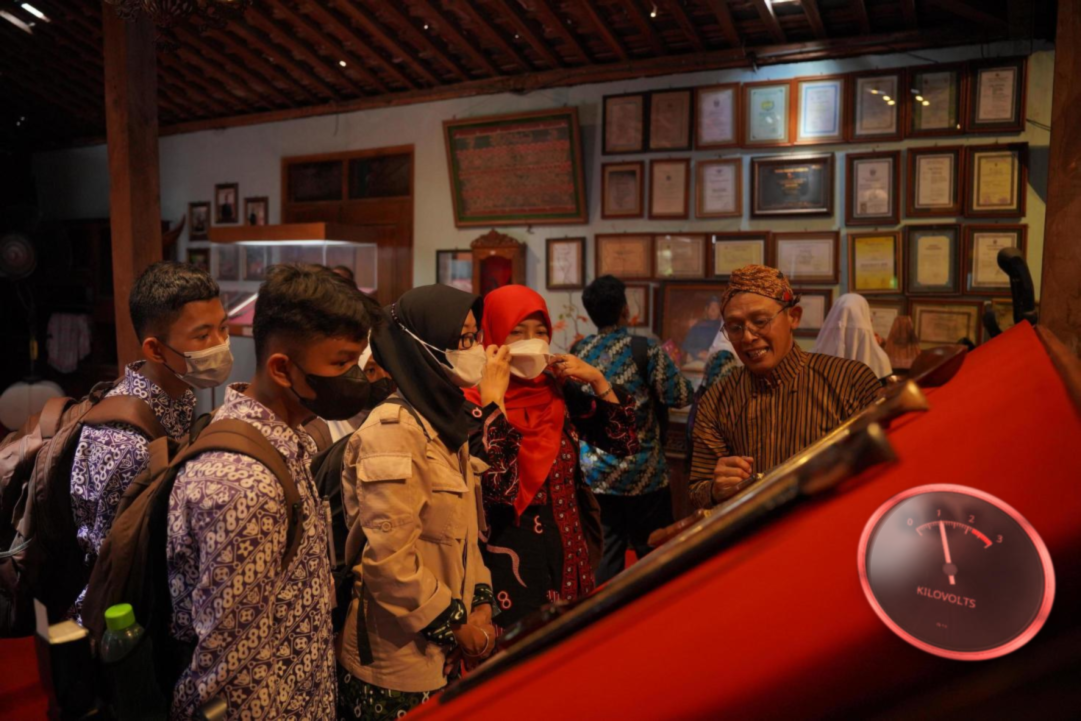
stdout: value=1 unit=kV
